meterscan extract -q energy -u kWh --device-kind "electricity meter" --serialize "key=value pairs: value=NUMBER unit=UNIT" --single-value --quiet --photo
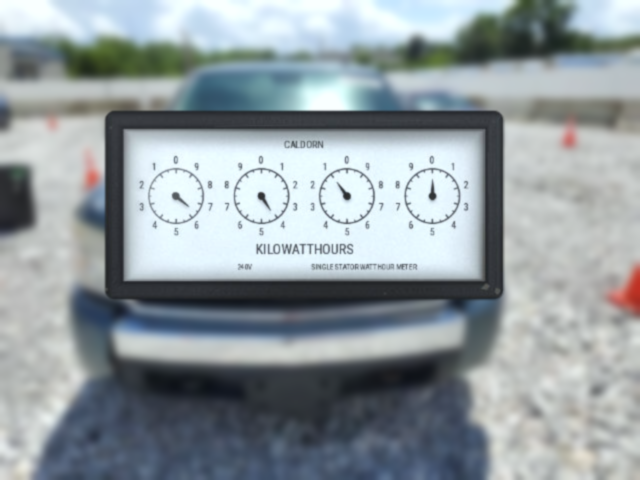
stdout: value=6410 unit=kWh
